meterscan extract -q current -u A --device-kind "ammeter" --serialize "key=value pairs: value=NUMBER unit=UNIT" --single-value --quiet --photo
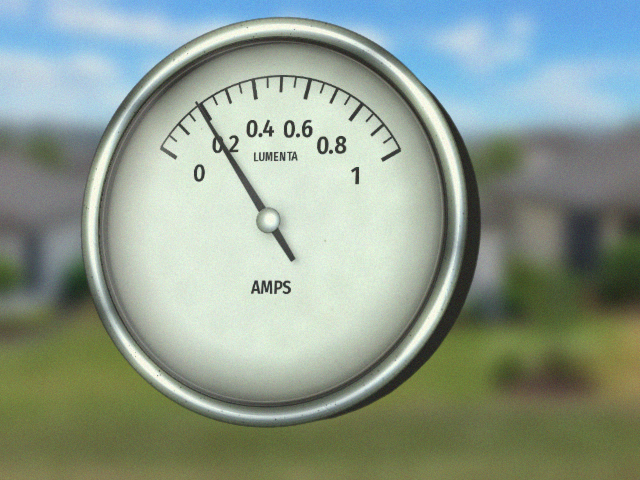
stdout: value=0.2 unit=A
